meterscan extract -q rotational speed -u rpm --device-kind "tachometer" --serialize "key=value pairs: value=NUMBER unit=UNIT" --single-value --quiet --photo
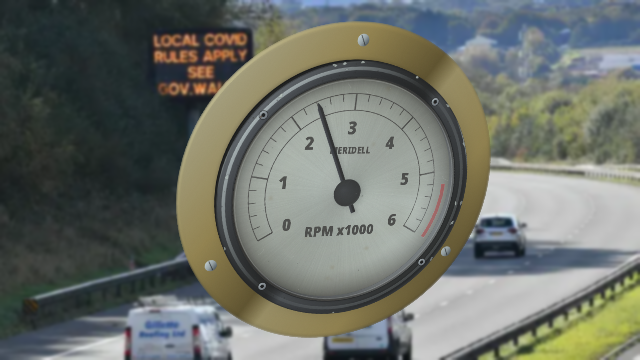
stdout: value=2400 unit=rpm
